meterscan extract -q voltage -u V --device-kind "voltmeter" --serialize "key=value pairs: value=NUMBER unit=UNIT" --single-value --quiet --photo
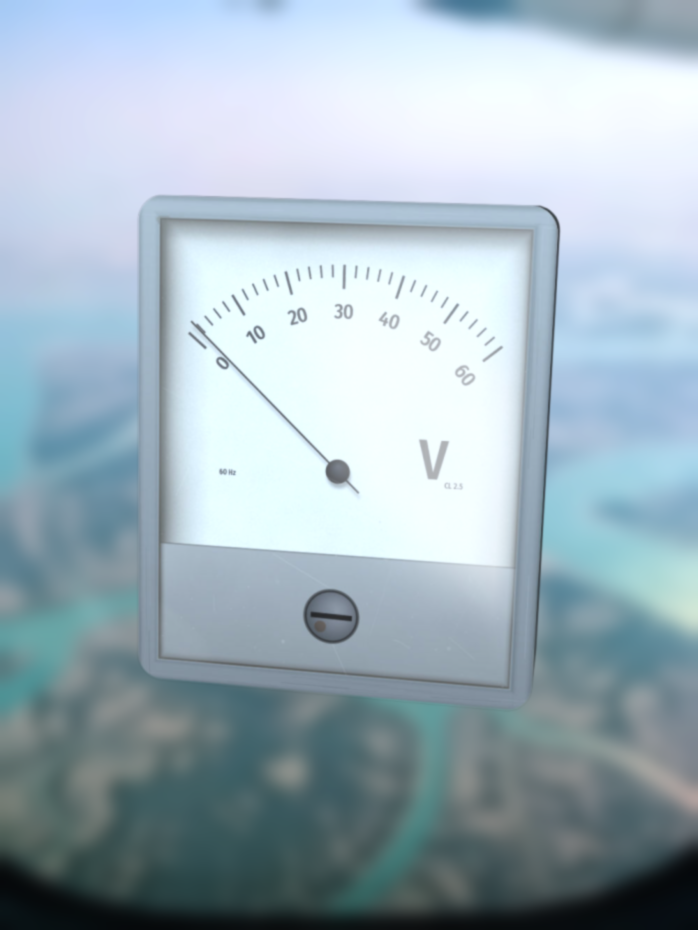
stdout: value=2 unit=V
